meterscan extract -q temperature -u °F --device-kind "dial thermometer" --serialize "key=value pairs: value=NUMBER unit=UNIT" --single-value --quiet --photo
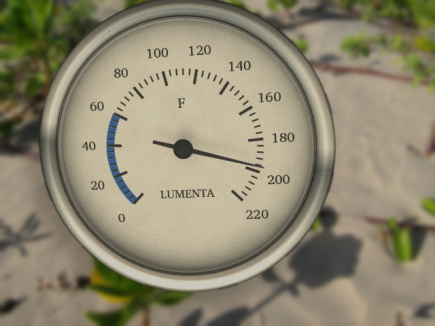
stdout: value=196 unit=°F
